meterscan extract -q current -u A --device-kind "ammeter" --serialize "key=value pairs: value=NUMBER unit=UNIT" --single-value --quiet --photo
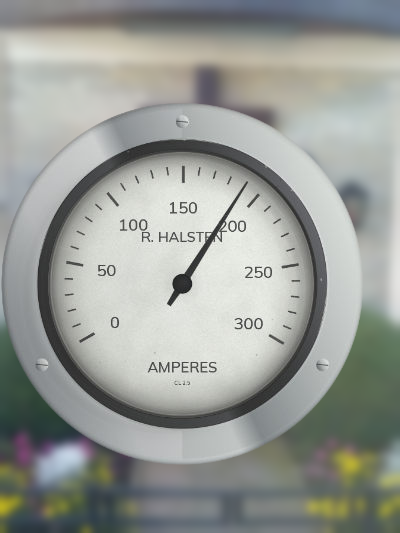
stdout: value=190 unit=A
